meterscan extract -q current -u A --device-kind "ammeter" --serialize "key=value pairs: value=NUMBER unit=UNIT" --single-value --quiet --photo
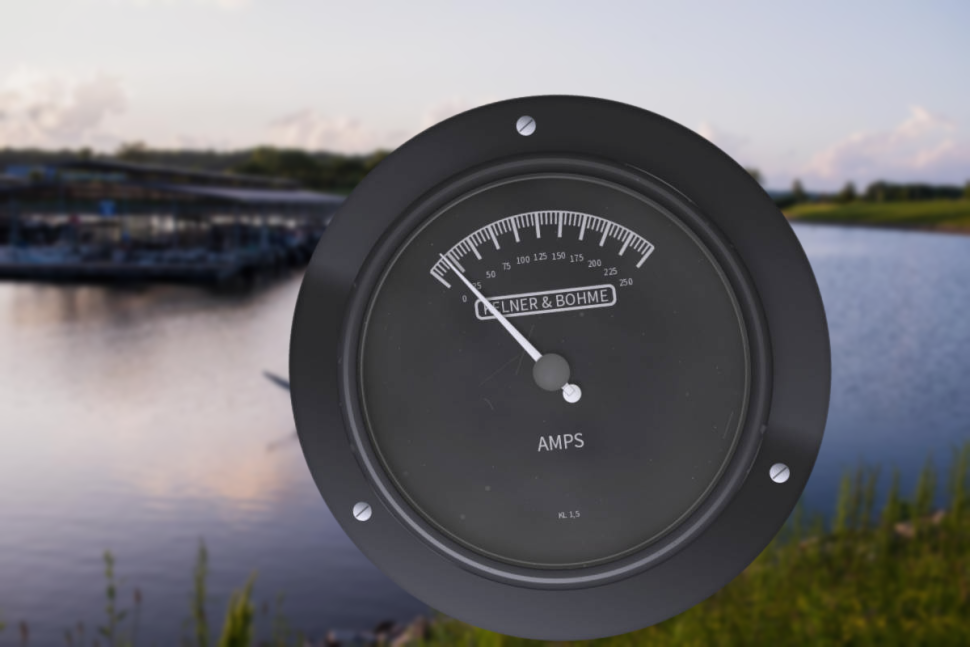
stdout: value=20 unit=A
